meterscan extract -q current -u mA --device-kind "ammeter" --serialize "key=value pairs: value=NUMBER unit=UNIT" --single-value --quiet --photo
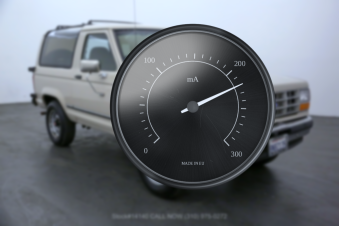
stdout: value=220 unit=mA
